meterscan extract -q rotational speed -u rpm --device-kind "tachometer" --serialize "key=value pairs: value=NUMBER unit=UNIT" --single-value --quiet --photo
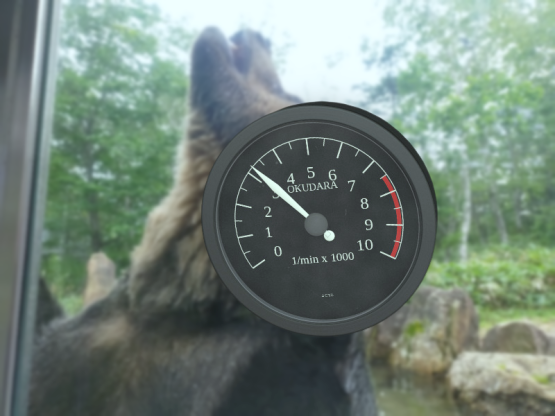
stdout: value=3250 unit=rpm
